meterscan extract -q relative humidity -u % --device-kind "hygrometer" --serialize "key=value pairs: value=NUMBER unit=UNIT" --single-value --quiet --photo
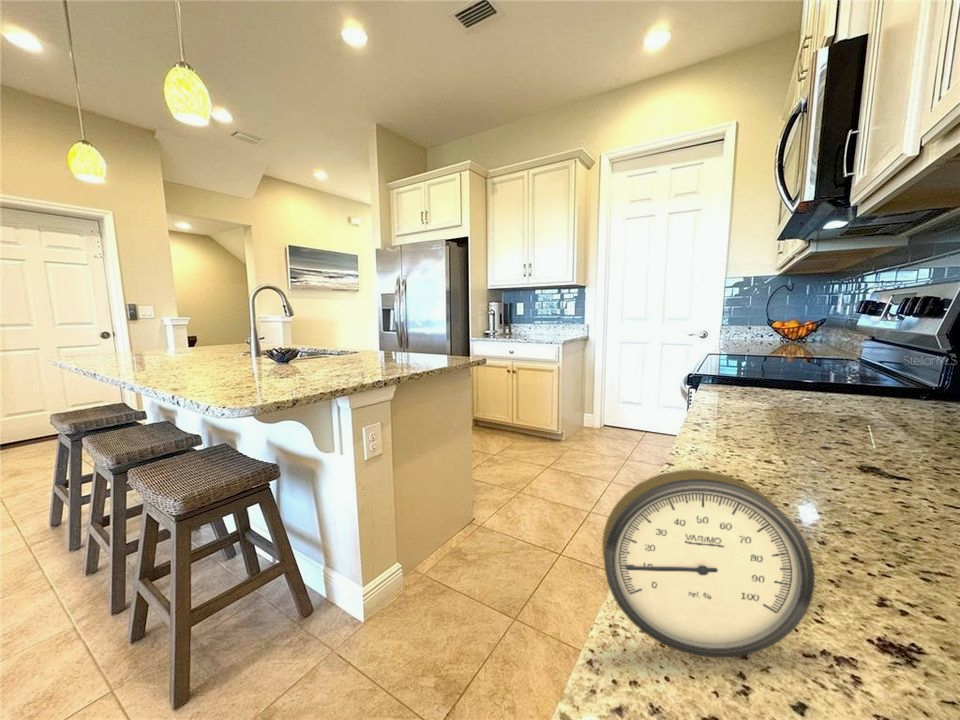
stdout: value=10 unit=%
